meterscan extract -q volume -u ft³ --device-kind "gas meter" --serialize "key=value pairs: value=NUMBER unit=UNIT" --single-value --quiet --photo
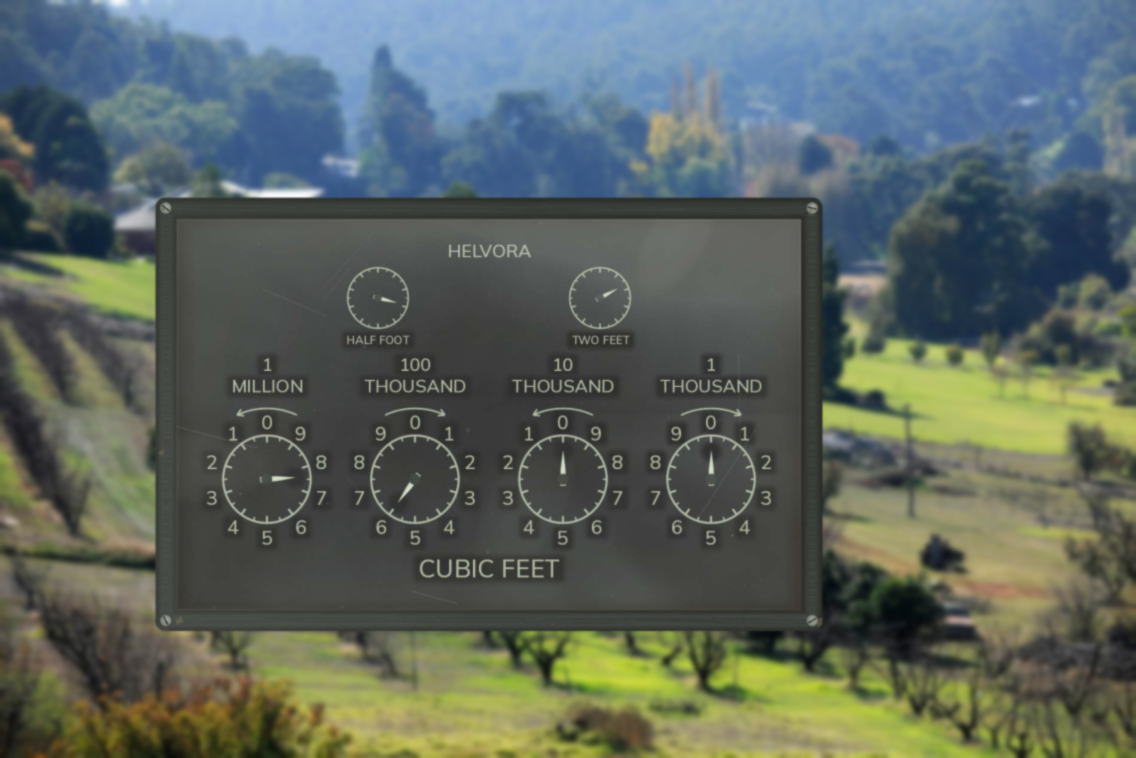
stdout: value=760000 unit=ft³
